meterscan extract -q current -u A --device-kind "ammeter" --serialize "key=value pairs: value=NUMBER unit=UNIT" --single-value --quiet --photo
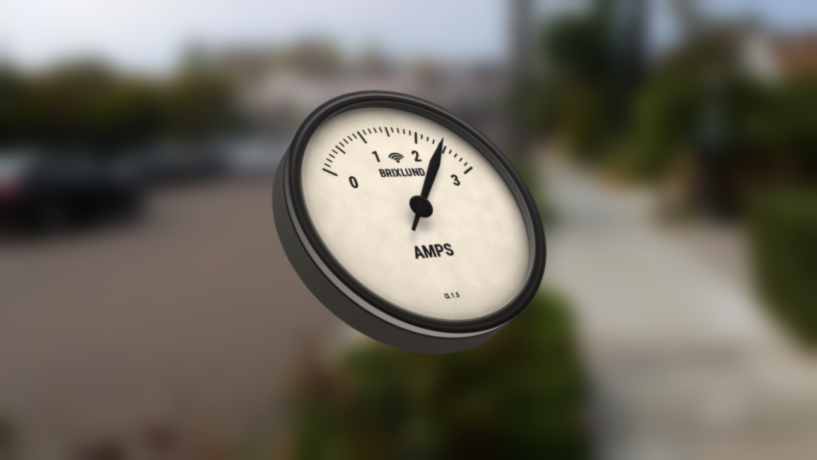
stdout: value=2.4 unit=A
